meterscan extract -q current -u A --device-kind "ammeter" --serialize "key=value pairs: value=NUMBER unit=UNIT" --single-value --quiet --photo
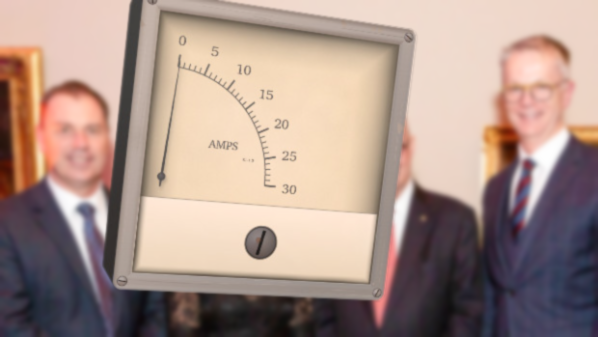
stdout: value=0 unit=A
